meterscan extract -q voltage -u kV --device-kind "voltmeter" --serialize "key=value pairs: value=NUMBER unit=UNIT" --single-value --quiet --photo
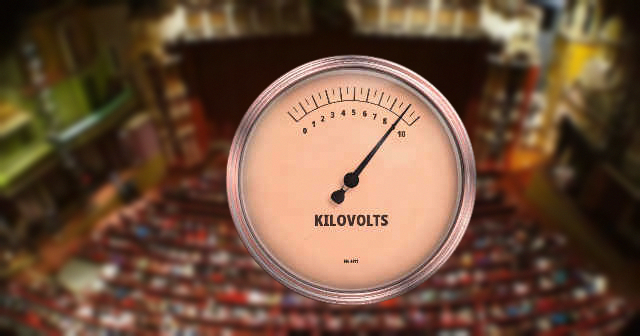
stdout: value=9 unit=kV
